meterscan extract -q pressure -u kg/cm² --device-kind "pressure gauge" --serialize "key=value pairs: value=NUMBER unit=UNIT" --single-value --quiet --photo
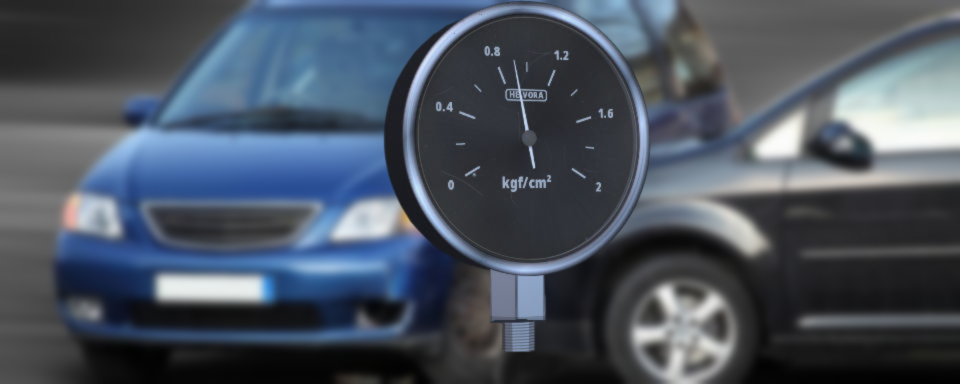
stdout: value=0.9 unit=kg/cm²
